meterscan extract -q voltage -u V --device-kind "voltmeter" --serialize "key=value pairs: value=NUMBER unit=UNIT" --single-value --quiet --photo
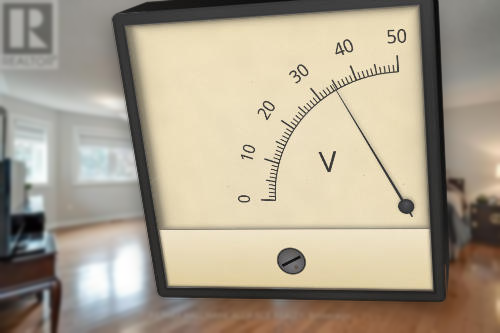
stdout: value=35 unit=V
